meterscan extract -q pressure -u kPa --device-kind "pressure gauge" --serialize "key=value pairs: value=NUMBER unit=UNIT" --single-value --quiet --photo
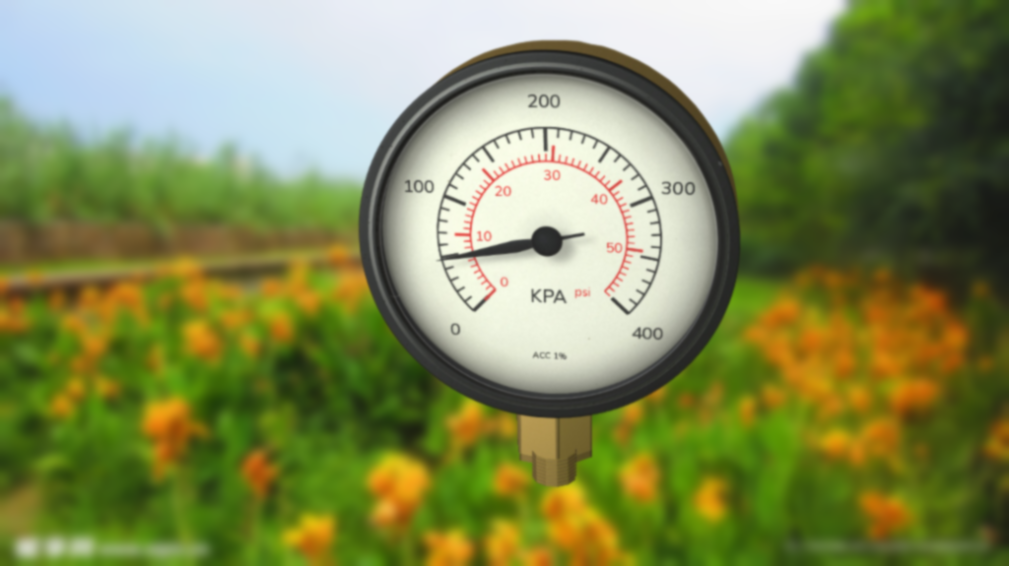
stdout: value=50 unit=kPa
